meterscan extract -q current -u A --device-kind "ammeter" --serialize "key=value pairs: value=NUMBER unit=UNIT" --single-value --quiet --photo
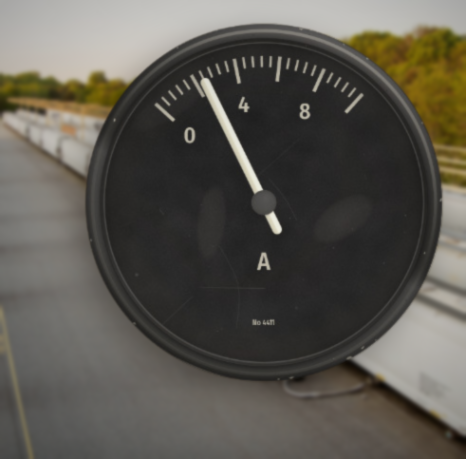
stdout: value=2.4 unit=A
